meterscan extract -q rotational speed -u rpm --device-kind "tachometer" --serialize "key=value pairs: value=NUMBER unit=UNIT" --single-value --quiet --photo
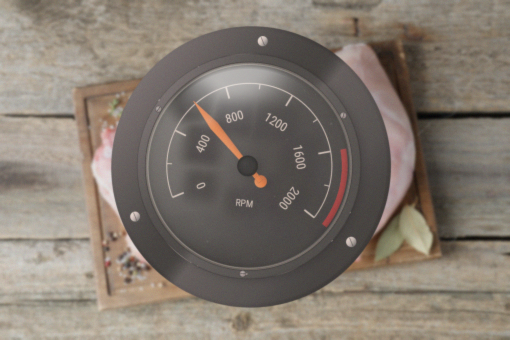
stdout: value=600 unit=rpm
